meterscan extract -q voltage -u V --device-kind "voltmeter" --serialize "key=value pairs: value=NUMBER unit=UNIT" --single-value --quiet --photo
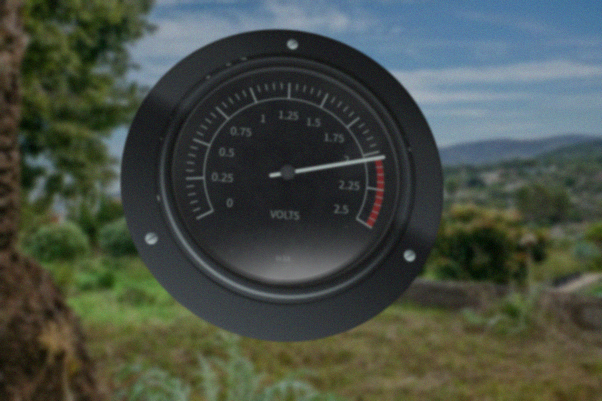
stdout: value=2.05 unit=V
